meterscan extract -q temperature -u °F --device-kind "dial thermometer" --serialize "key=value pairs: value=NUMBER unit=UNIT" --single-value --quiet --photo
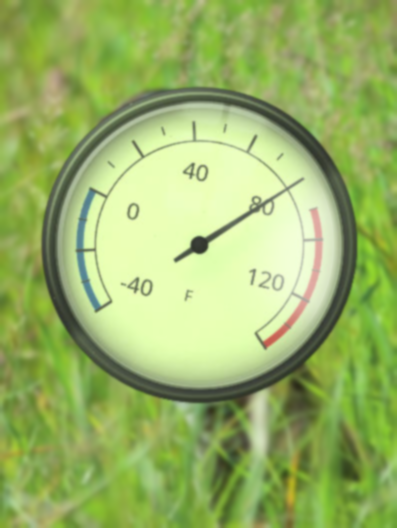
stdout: value=80 unit=°F
